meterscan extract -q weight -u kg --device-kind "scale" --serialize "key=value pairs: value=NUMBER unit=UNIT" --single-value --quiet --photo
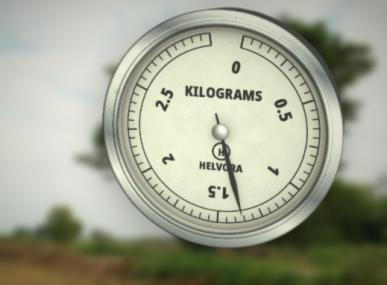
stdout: value=1.35 unit=kg
